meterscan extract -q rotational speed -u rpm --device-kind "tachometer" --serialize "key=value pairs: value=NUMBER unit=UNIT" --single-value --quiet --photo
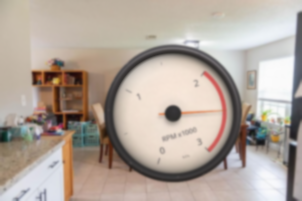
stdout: value=2500 unit=rpm
